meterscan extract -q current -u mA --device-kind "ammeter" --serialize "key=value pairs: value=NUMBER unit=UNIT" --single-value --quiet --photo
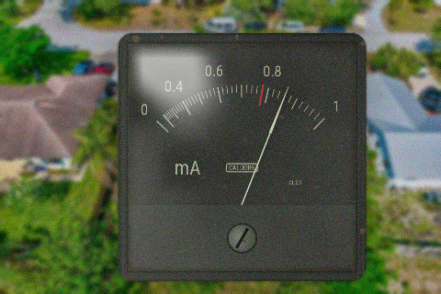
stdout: value=0.86 unit=mA
